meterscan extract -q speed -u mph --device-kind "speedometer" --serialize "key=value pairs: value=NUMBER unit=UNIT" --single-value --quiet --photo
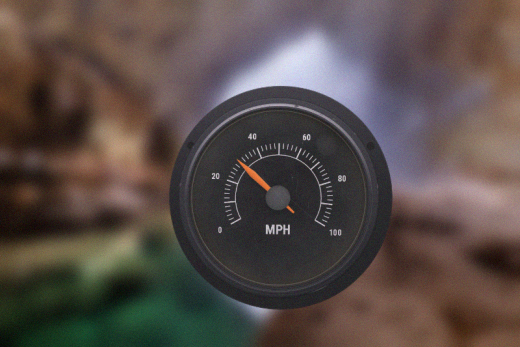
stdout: value=30 unit=mph
